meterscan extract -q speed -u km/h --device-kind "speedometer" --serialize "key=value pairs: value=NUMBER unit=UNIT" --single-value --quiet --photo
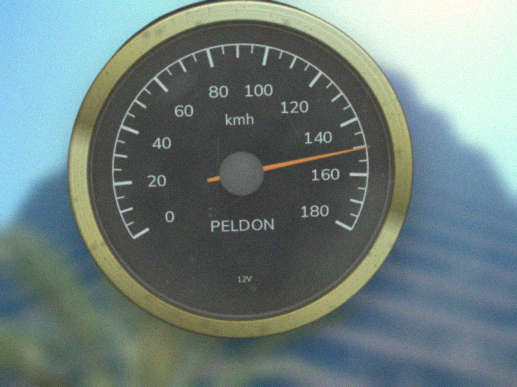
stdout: value=150 unit=km/h
